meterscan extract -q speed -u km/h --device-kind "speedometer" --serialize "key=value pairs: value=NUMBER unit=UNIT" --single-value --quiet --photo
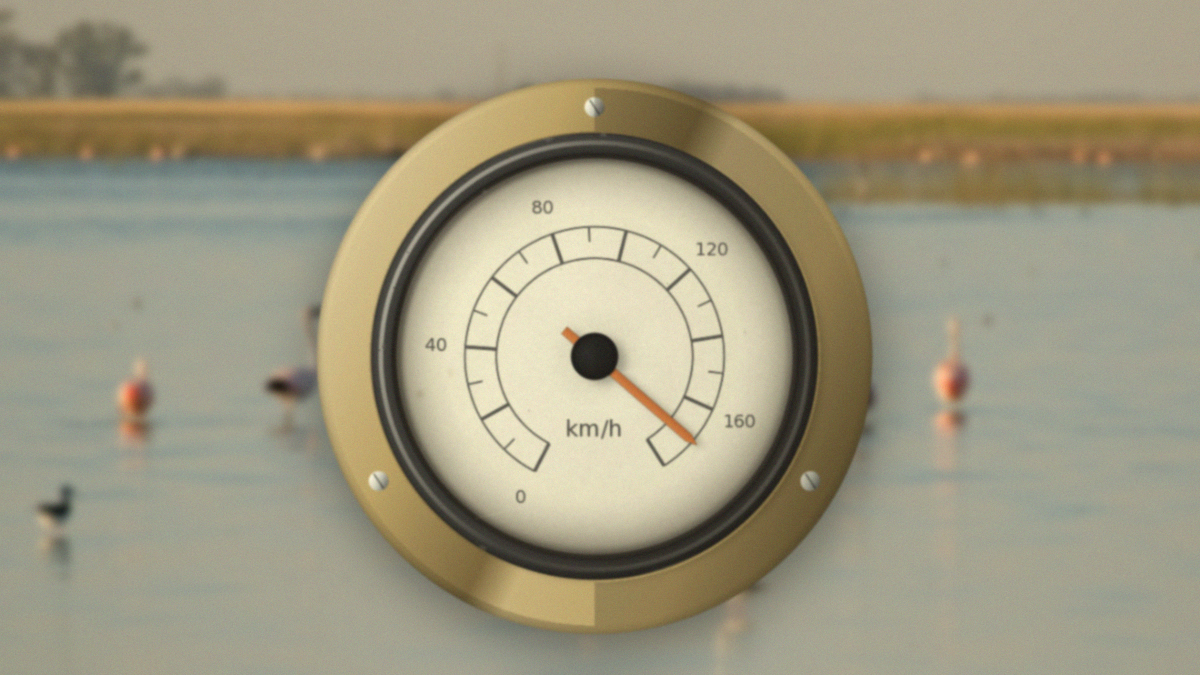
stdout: value=170 unit=km/h
